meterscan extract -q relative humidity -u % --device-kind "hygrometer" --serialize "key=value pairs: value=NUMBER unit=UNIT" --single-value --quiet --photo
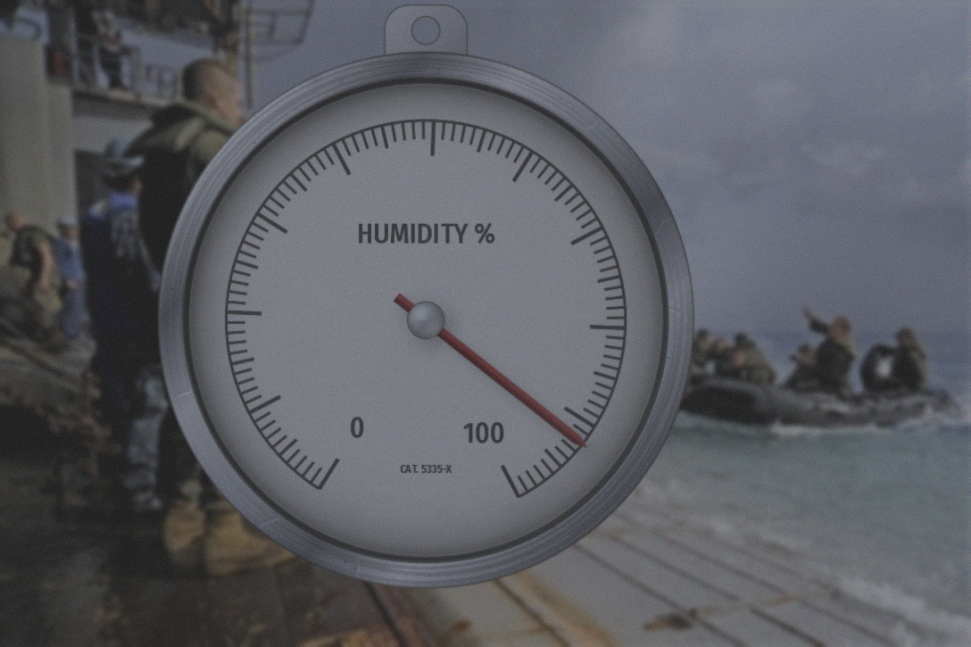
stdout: value=92 unit=%
